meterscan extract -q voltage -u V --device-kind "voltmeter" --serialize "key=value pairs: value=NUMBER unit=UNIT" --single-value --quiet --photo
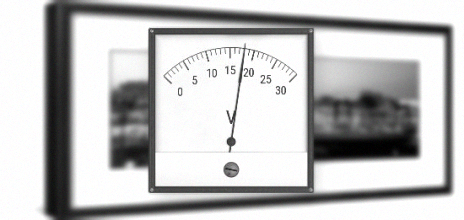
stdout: value=18 unit=V
